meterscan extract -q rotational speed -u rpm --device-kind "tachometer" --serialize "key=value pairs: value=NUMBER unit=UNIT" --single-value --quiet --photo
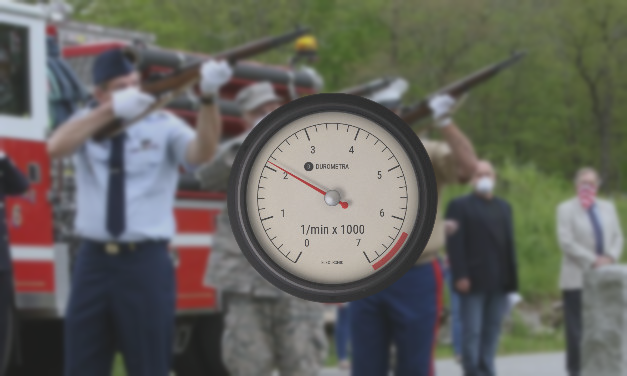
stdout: value=2100 unit=rpm
